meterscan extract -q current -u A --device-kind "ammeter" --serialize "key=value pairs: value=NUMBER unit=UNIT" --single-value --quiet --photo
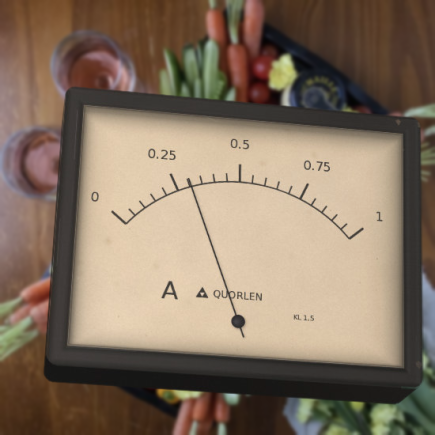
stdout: value=0.3 unit=A
